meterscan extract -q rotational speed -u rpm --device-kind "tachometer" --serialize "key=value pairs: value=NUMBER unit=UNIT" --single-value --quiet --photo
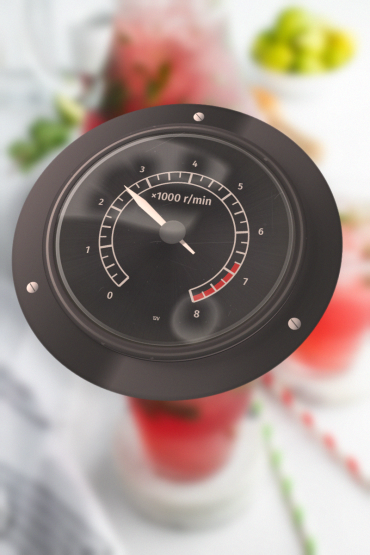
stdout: value=2500 unit=rpm
